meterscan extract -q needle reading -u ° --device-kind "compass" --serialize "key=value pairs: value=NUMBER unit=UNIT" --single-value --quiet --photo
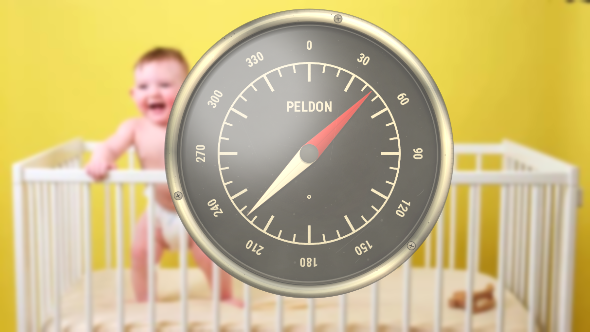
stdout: value=45 unit=°
